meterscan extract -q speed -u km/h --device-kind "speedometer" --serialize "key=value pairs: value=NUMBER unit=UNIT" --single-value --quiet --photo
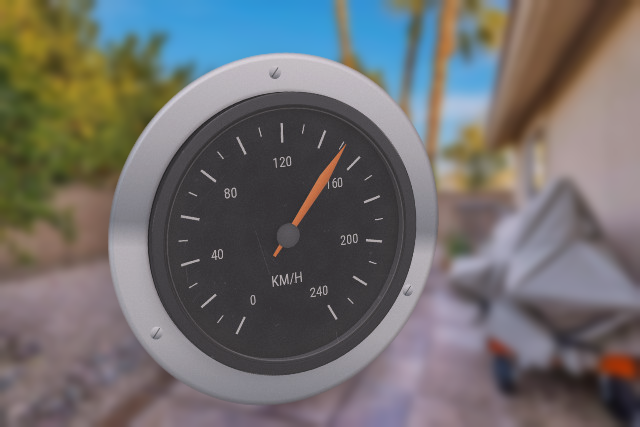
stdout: value=150 unit=km/h
